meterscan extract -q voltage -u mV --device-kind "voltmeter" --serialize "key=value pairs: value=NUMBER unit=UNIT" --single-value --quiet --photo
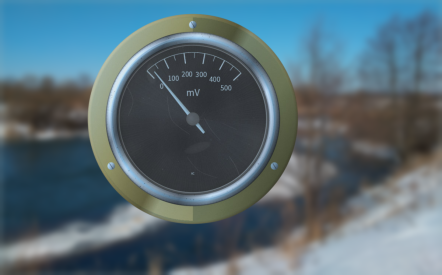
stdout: value=25 unit=mV
